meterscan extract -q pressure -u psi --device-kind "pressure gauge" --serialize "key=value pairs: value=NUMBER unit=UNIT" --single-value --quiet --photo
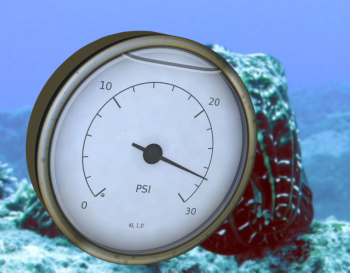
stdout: value=27 unit=psi
